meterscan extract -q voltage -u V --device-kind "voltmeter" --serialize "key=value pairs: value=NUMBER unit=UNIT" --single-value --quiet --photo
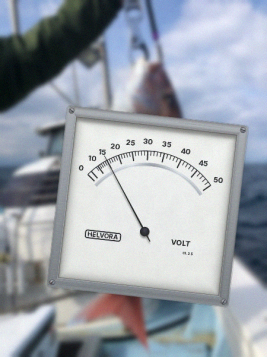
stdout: value=15 unit=V
